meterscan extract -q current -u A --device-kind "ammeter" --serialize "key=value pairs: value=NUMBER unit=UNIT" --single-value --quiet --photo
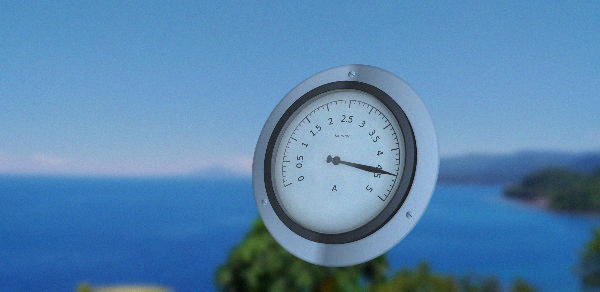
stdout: value=4.5 unit=A
